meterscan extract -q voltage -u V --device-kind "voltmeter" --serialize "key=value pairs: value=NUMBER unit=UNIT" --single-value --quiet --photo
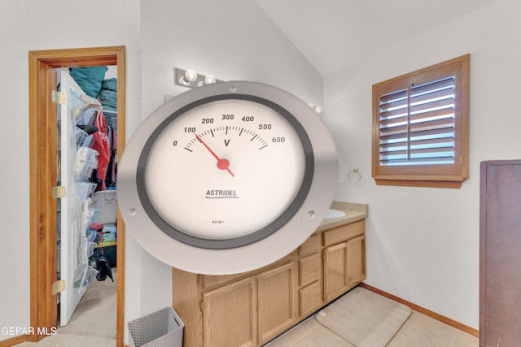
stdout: value=100 unit=V
